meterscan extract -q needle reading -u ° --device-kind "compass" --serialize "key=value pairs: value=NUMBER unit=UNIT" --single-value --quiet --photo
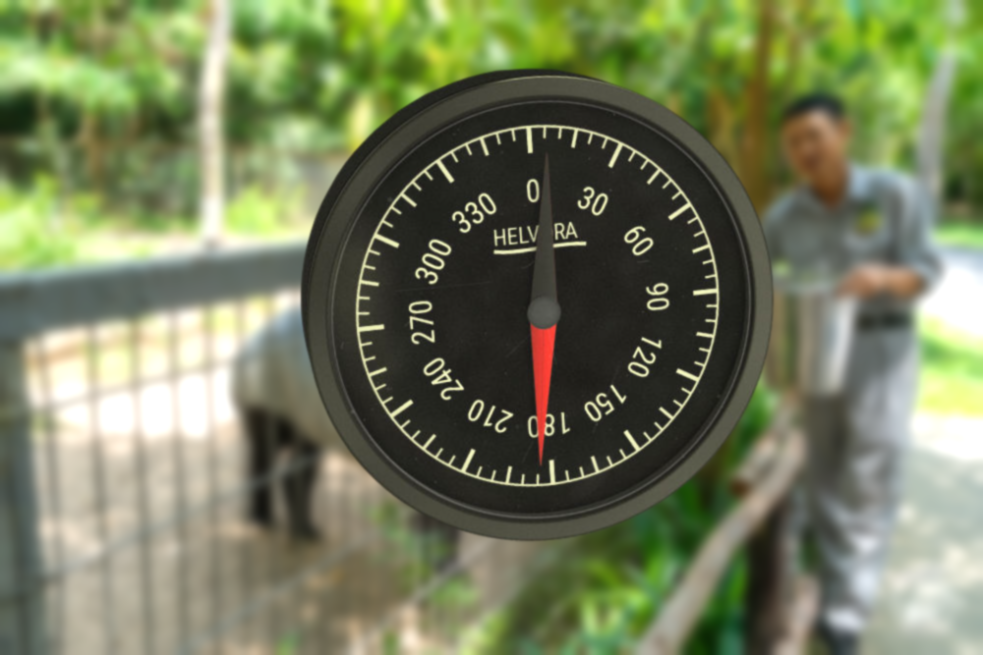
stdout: value=185 unit=°
